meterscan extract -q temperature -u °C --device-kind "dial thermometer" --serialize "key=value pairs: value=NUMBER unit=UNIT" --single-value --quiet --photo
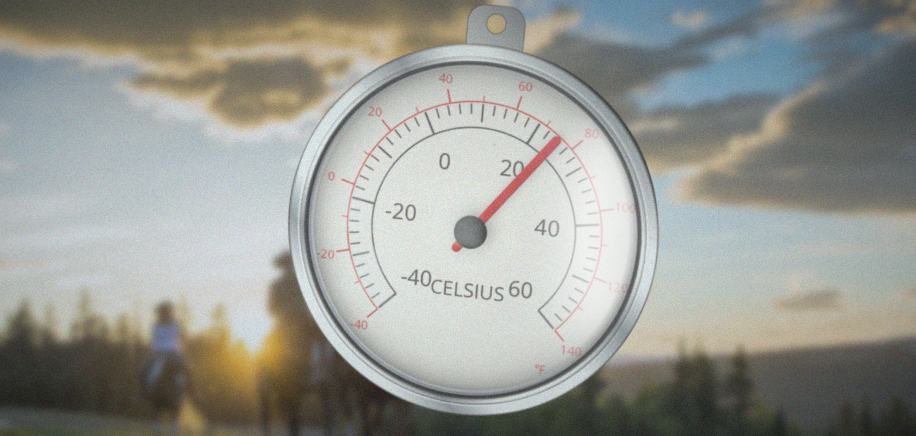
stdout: value=24 unit=°C
